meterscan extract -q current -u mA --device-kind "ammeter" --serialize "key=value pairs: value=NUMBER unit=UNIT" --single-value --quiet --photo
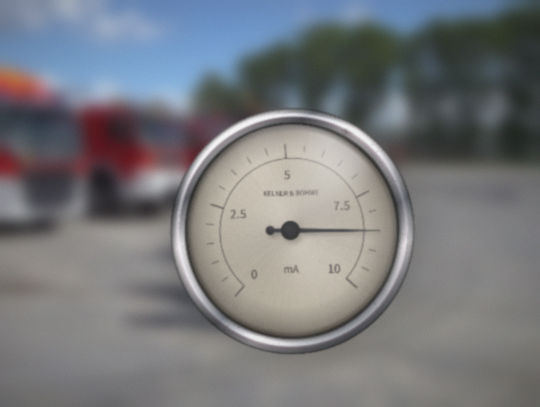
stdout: value=8.5 unit=mA
